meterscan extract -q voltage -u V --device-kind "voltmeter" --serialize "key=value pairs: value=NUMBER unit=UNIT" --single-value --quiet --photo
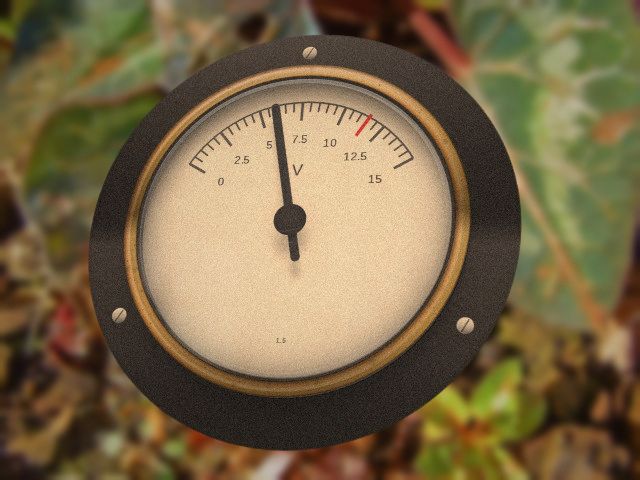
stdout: value=6 unit=V
